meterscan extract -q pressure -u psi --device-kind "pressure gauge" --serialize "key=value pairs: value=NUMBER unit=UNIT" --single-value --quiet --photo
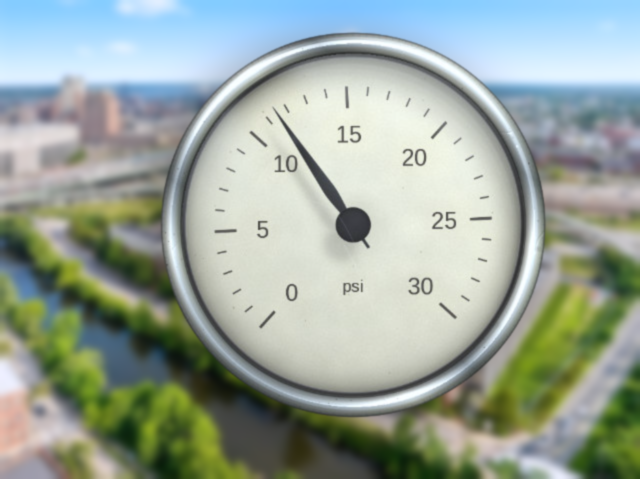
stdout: value=11.5 unit=psi
